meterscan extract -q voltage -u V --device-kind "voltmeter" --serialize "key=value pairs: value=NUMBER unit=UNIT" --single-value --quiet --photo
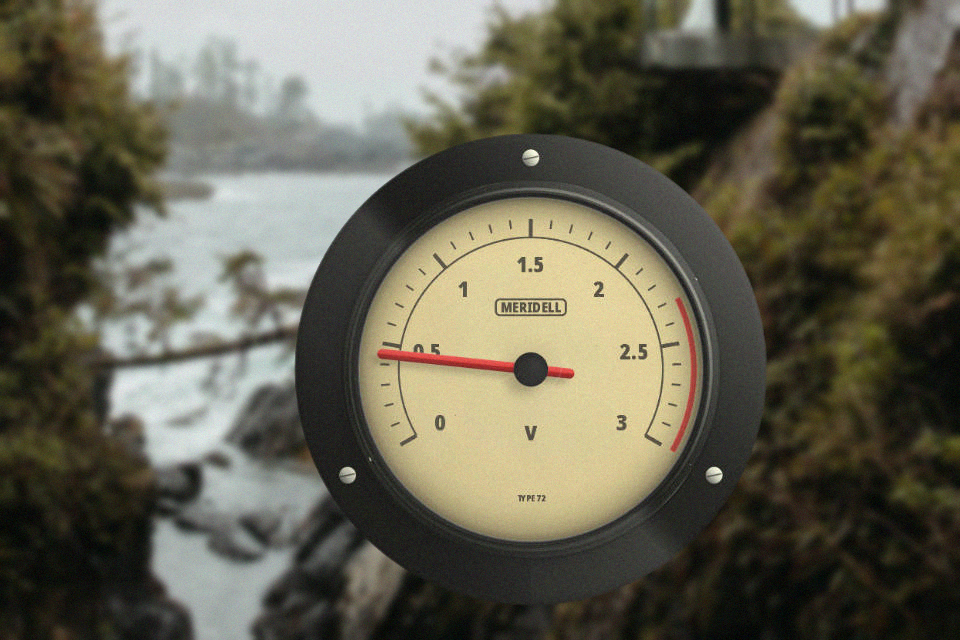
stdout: value=0.45 unit=V
